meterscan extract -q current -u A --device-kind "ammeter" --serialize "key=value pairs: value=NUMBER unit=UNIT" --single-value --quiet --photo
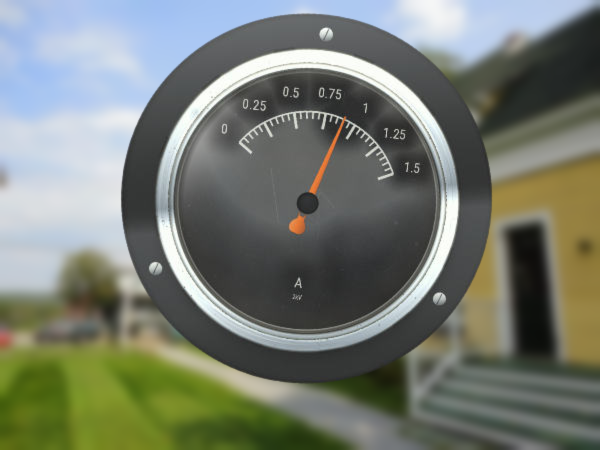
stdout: value=0.9 unit=A
